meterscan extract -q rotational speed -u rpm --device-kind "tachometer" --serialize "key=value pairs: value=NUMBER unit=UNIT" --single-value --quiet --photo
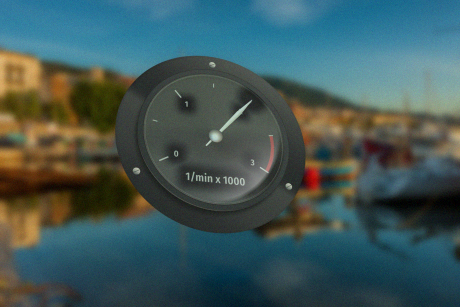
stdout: value=2000 unit=rpm
